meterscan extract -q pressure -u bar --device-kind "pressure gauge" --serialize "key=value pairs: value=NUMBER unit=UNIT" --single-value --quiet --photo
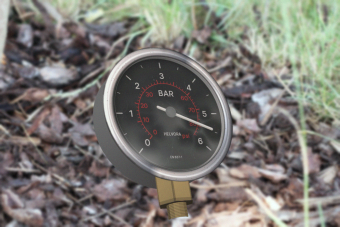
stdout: value=5.5 unit=bar
